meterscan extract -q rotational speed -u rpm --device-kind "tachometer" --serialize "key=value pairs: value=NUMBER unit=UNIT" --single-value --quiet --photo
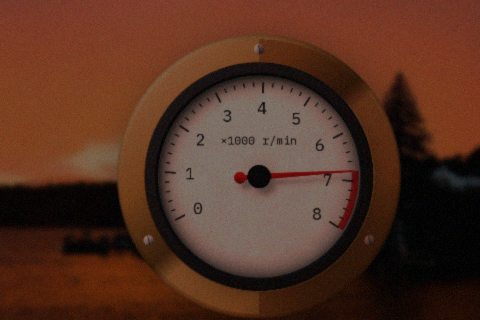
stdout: value=6800 unit=rpm
